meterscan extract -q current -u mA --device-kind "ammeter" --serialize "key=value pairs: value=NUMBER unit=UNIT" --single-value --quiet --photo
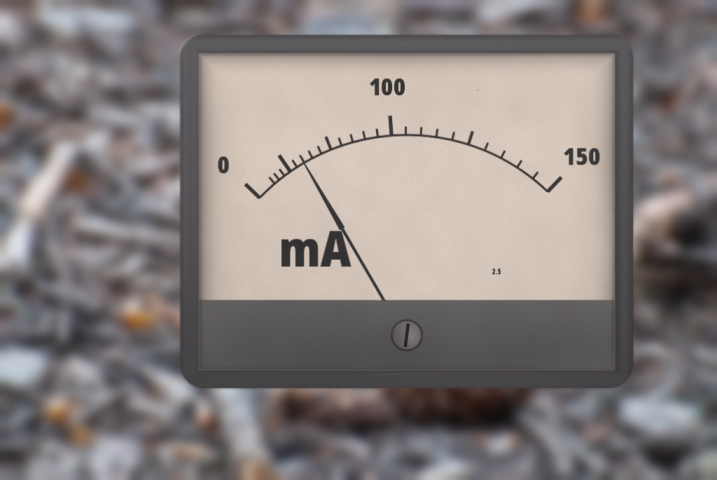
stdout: value=60 unit=mA
